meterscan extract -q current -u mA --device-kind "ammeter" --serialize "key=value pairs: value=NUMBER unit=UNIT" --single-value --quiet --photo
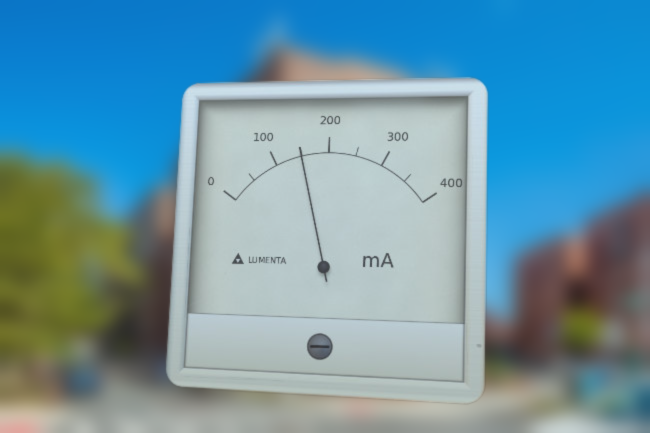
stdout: value=150 unit=mA
